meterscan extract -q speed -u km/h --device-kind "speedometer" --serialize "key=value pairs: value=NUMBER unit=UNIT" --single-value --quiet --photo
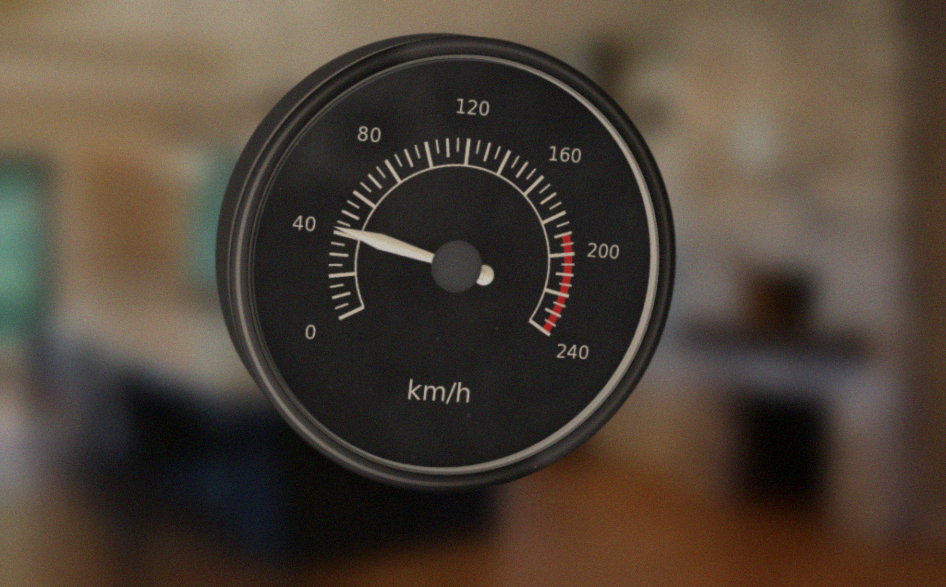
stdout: value=42.5 unit=km/h
